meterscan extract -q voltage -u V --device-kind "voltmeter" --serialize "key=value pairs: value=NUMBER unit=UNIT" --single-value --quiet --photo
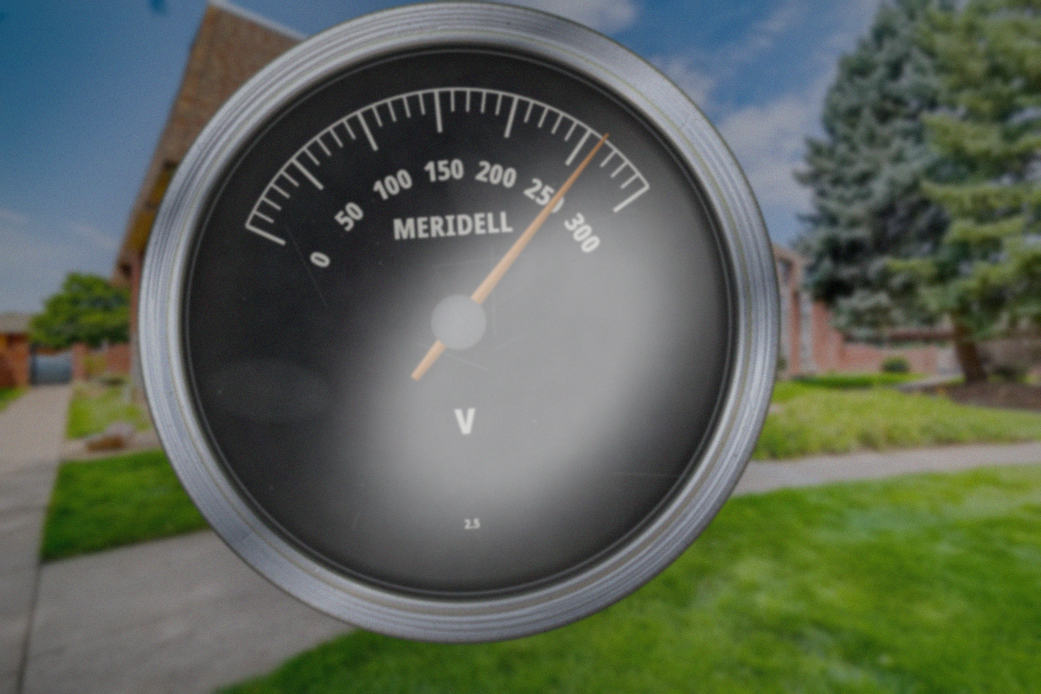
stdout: value=260 unit=V
